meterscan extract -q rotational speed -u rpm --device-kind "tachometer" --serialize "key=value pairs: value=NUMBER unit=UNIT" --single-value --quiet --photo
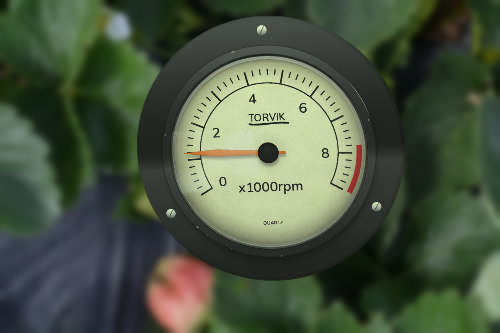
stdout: value=1200 unit=rpm
